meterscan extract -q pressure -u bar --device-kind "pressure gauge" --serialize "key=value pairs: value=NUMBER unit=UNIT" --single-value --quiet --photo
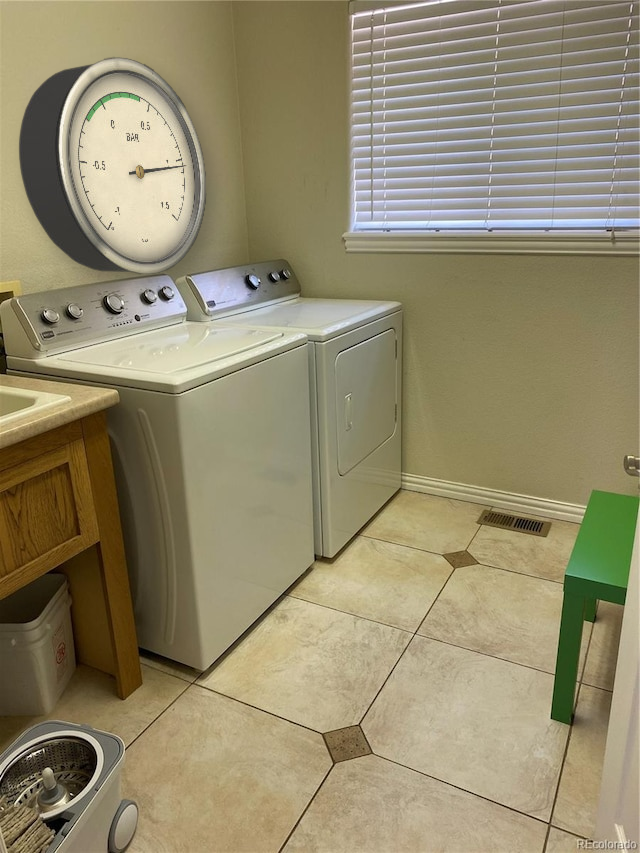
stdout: value=1.05 unit=bar
